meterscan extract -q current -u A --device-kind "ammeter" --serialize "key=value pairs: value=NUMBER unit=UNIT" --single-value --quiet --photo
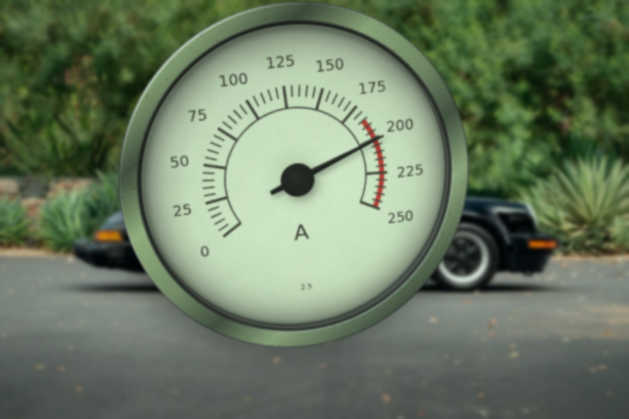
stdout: value=200 unit=A
